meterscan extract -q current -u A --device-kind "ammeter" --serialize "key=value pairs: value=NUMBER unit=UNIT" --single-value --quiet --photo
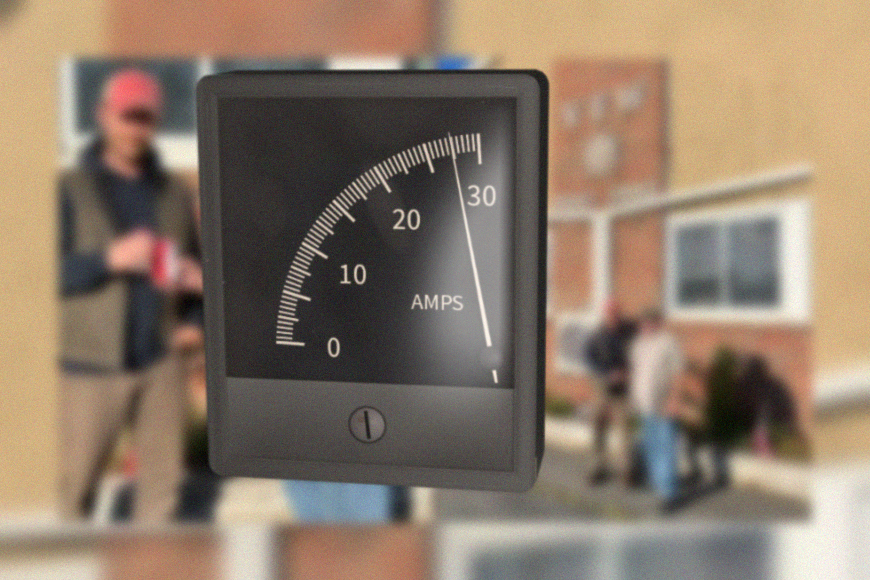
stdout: value=27.5 unit=A
